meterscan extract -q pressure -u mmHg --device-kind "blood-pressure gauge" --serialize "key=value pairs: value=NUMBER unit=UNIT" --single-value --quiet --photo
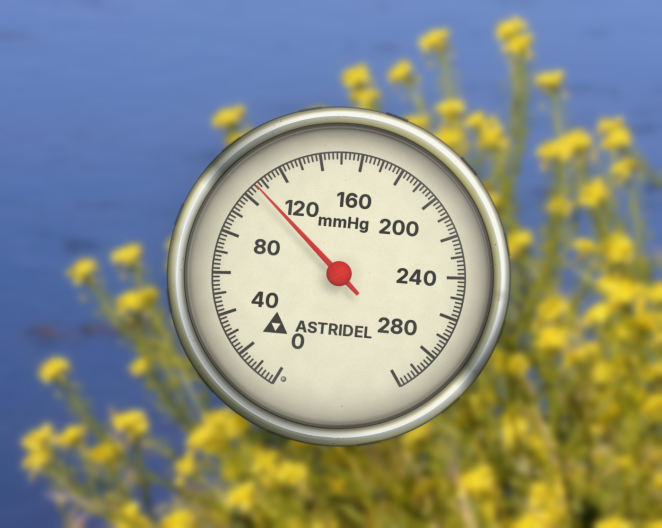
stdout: value=106 unit=mmHg
